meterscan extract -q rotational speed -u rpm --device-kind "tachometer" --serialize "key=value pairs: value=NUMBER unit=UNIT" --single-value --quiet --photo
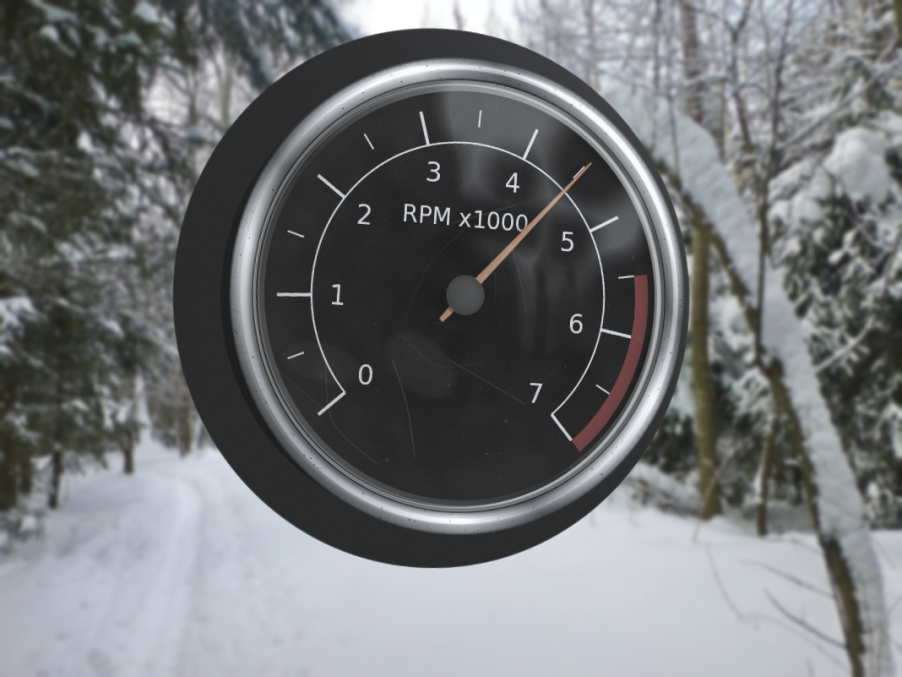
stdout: value=4500 unit=rpm
